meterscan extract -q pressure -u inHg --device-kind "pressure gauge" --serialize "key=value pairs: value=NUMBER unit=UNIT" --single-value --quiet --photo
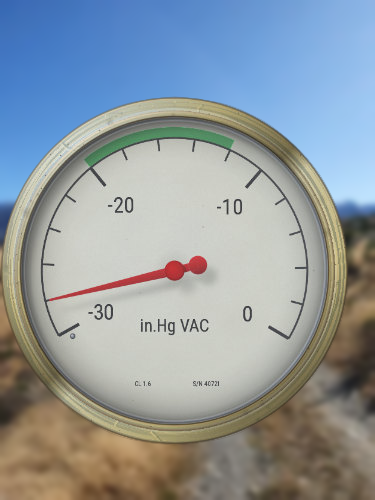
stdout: value=-28 unit=inHg
